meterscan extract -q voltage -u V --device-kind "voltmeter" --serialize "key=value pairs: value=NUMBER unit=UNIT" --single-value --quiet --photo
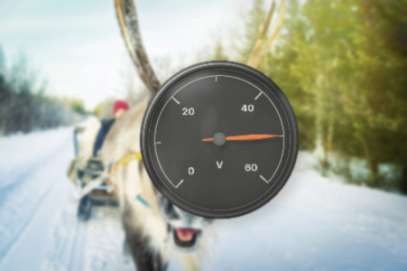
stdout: value=50 unit=V
